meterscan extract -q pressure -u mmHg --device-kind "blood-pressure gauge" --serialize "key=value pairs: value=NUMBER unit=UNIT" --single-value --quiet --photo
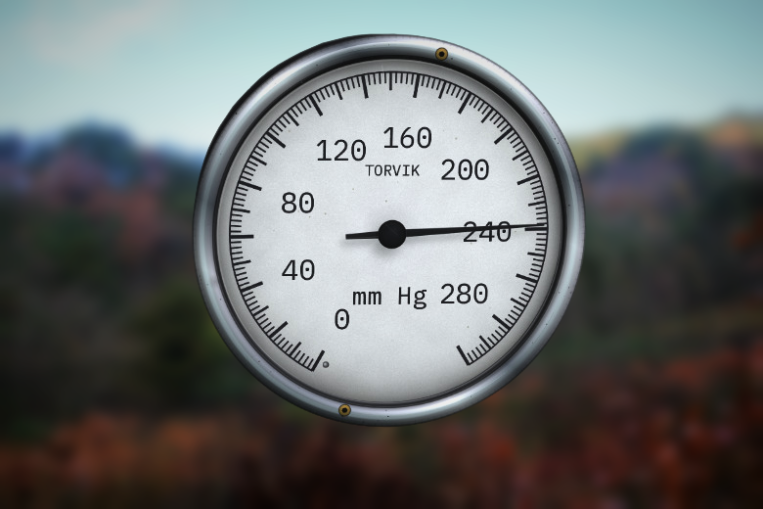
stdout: value=238 unit=mmHg
